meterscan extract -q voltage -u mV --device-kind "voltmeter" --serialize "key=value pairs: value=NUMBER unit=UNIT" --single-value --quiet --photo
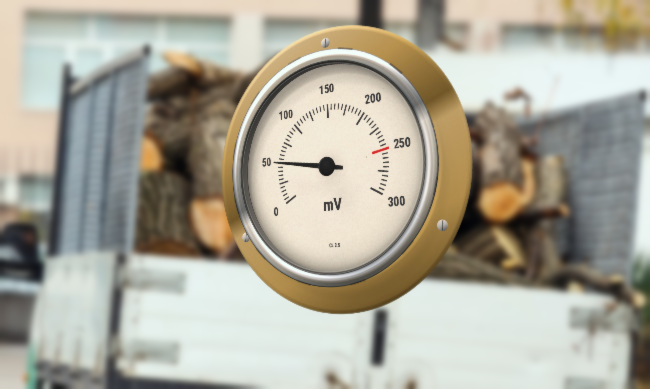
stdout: value=50 unit=mV
